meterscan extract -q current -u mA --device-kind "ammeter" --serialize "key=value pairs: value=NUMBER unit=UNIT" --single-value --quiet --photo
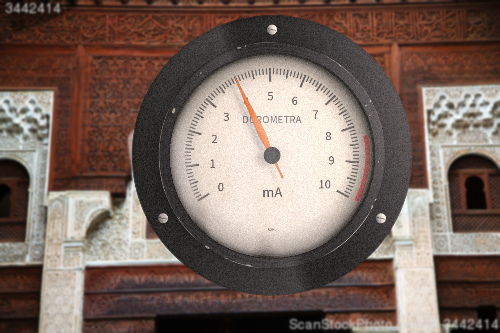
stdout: value=4 unit=mA
